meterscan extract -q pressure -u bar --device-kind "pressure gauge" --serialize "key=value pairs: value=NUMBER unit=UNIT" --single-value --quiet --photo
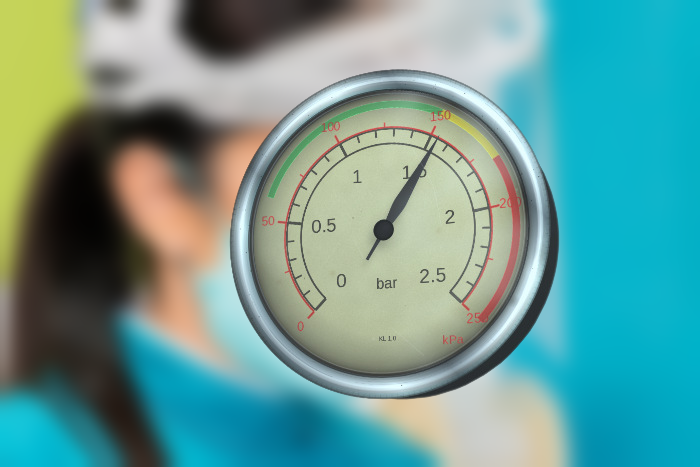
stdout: value=1.55 unit=bar
